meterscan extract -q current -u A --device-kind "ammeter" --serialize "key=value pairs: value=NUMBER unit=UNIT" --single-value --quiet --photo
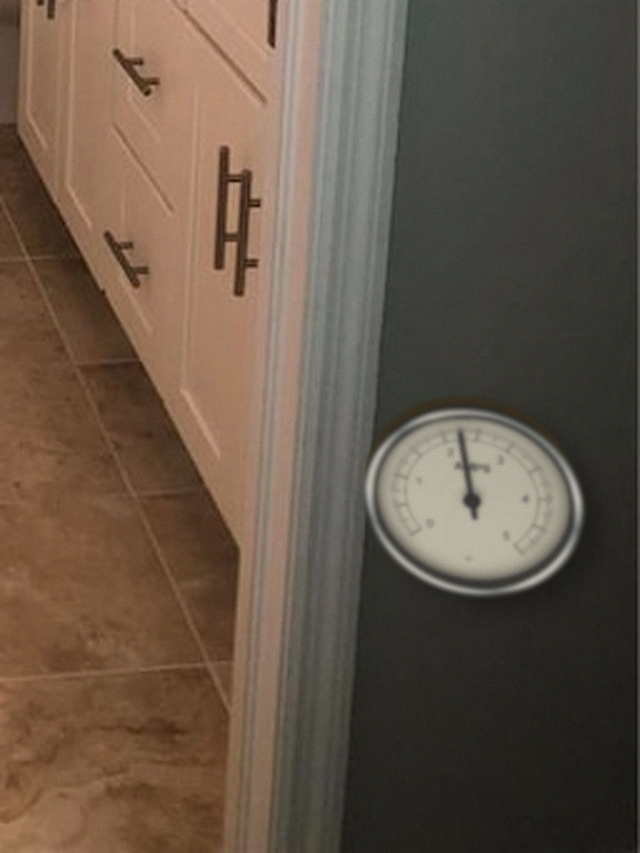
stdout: value=2.25 unit=A
